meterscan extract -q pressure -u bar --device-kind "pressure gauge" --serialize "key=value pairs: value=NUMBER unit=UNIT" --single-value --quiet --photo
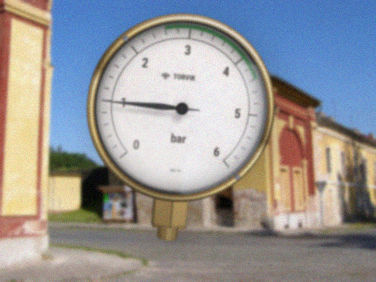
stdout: value=1 unit=bar
